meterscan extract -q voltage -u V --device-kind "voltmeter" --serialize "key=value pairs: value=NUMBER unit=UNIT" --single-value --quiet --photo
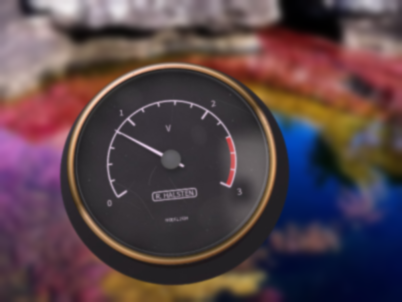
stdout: value=0.8 unit=V
